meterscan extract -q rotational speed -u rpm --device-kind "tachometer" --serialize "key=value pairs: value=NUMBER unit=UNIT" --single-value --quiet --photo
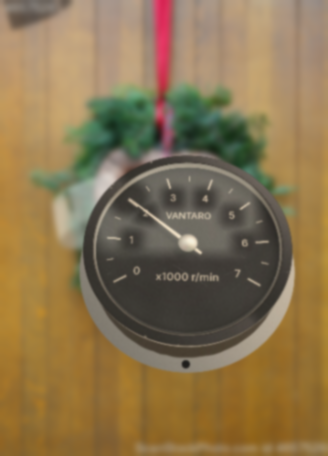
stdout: value=2000 unit=rpm
